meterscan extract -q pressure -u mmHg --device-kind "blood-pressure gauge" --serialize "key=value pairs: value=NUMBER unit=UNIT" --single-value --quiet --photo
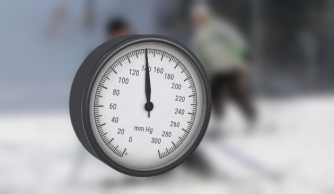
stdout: value=140 unit=mmHg
